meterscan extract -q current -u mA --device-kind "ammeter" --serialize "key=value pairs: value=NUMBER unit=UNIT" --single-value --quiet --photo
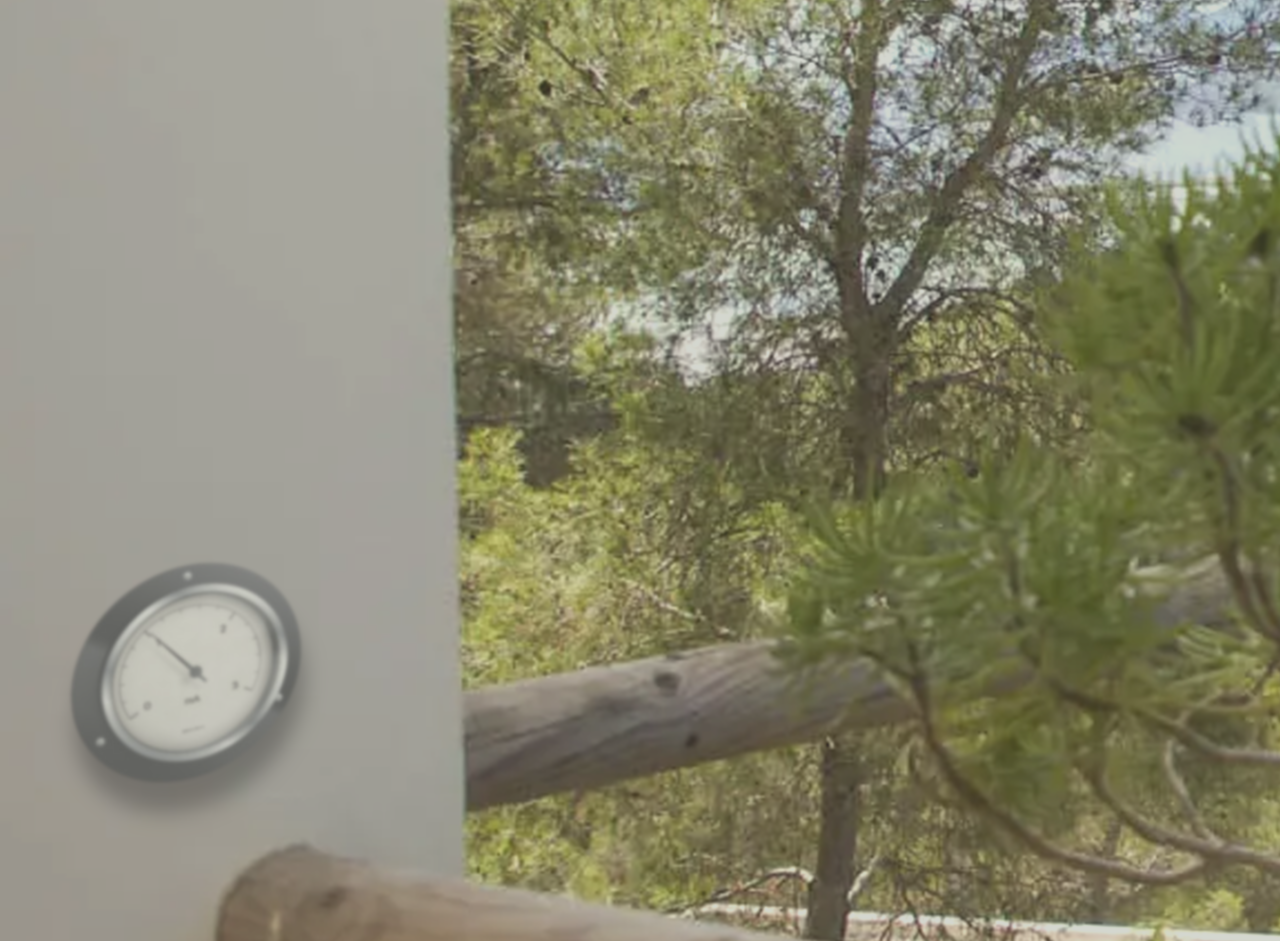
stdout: value=1 unit=mA
